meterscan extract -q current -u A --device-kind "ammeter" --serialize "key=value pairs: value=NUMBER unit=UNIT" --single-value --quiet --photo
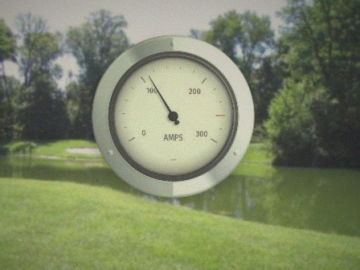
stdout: value=110 unit=A
